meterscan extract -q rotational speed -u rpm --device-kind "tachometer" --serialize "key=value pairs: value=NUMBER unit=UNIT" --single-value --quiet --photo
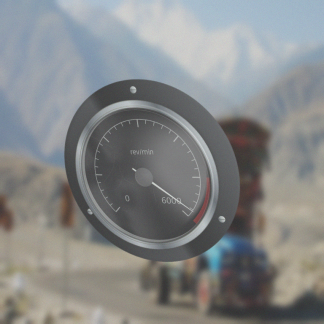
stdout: value=5800 unit=rpm
